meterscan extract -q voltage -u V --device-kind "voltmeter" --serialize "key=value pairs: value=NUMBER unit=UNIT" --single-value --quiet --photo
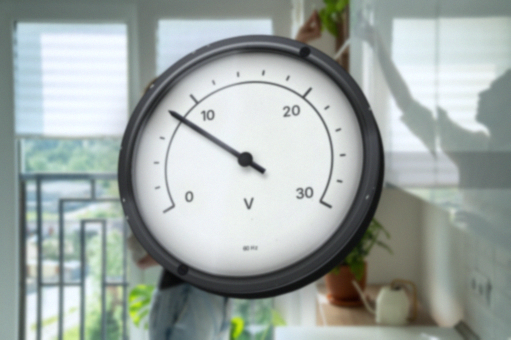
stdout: value=8 unit=V
